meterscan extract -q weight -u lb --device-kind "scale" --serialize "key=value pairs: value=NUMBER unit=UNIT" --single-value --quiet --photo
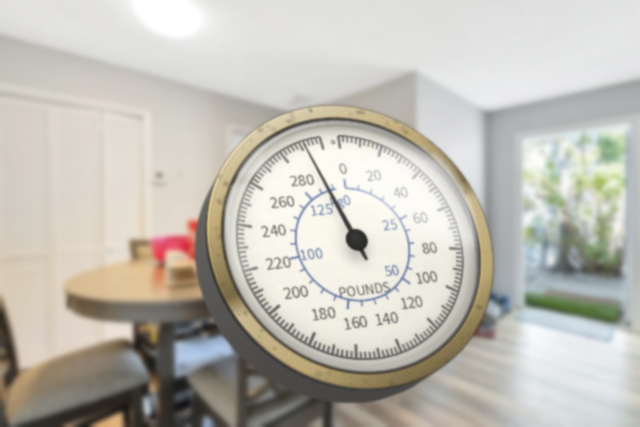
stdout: value=290 unit=lb
